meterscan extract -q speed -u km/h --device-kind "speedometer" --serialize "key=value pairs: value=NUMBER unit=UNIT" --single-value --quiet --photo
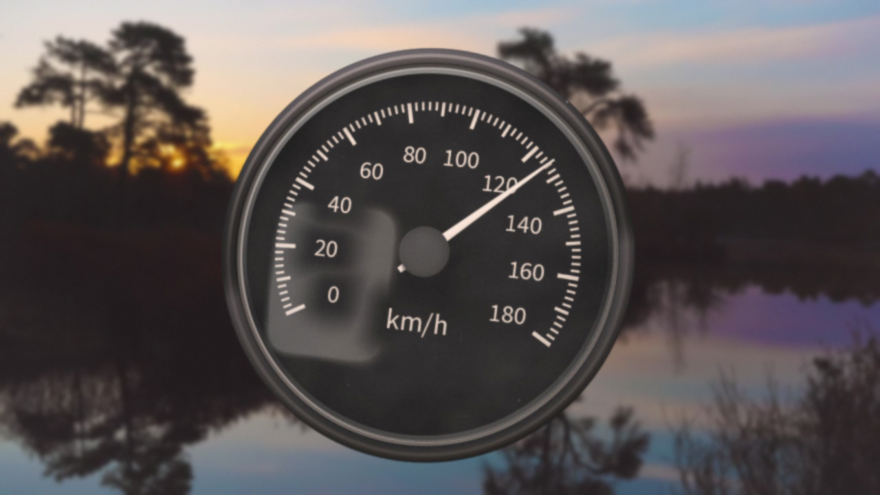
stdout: value=126 unit=km/h
